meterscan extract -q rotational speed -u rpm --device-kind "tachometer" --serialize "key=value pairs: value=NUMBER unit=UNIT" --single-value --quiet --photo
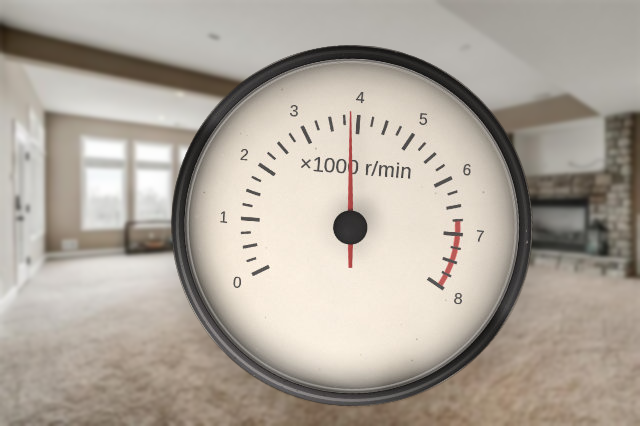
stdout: value=3875 unit=rpm
